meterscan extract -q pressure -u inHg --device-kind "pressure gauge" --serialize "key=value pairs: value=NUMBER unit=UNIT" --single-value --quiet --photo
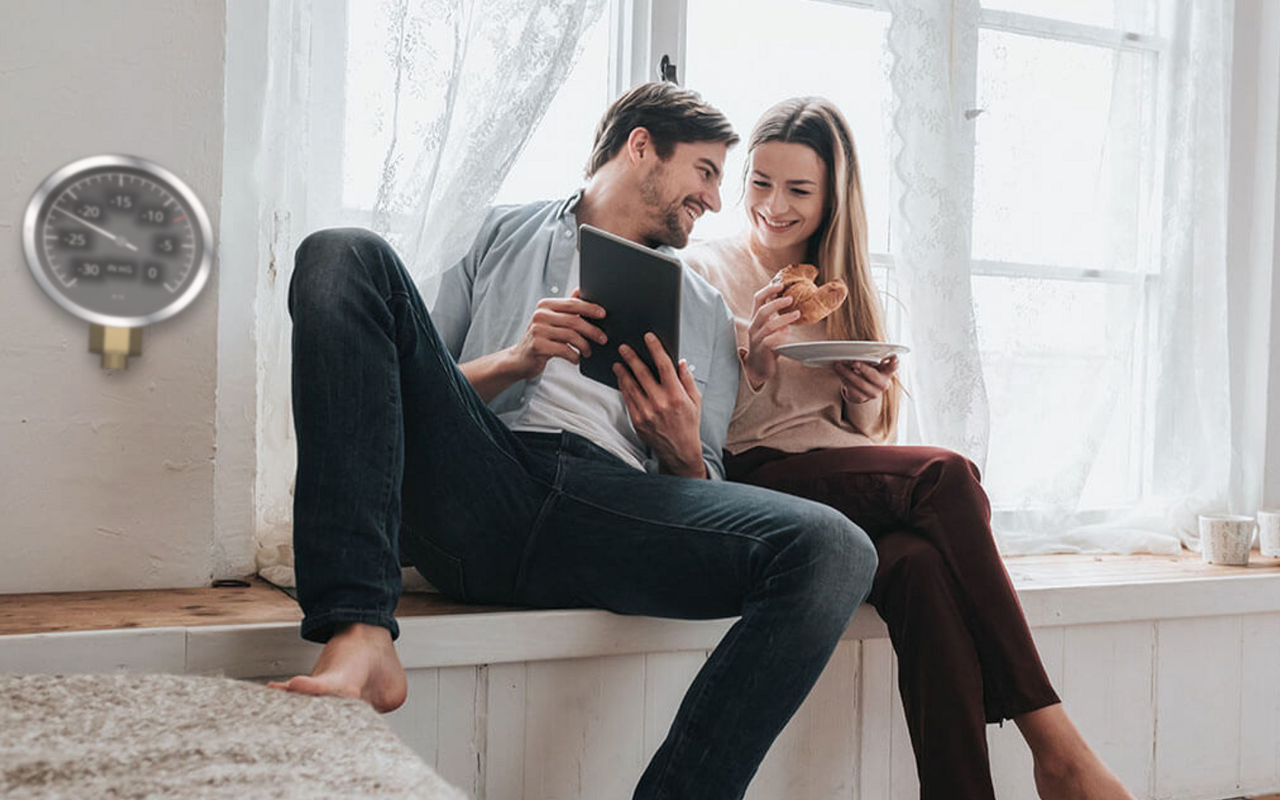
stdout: value=-22 unit=inHg
